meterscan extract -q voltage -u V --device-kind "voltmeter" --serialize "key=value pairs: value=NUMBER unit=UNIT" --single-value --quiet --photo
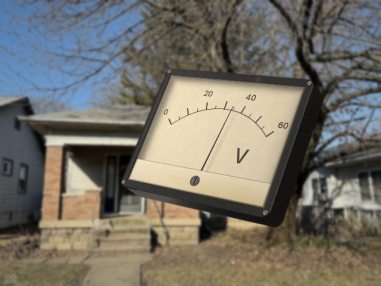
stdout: value=35 unit=V
